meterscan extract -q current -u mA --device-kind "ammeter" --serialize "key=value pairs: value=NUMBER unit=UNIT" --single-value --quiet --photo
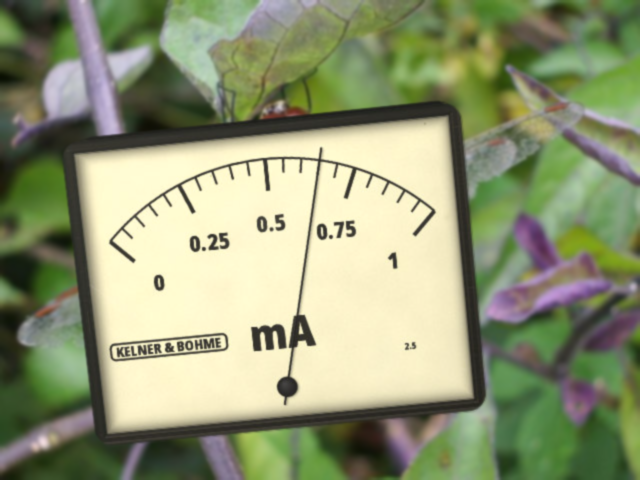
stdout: value=0.65 unit=mA
